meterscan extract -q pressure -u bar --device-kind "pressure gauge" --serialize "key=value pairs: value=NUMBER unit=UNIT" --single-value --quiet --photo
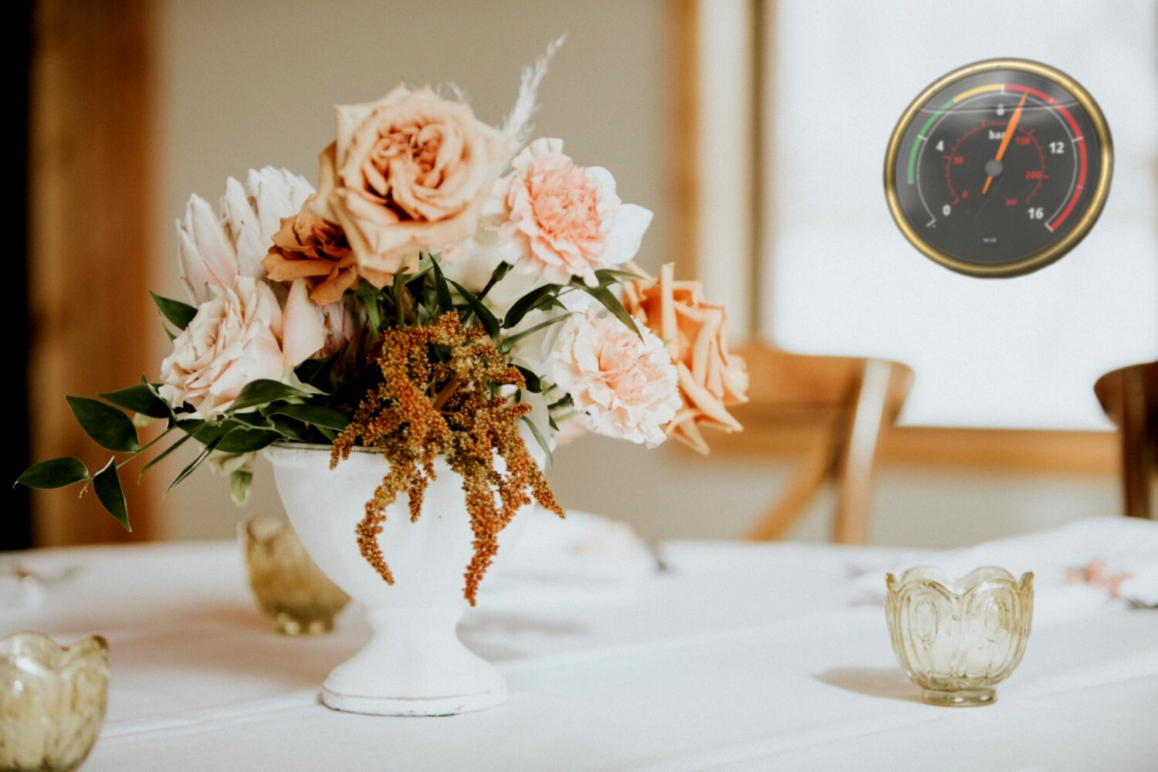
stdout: value=9 unit=bar
